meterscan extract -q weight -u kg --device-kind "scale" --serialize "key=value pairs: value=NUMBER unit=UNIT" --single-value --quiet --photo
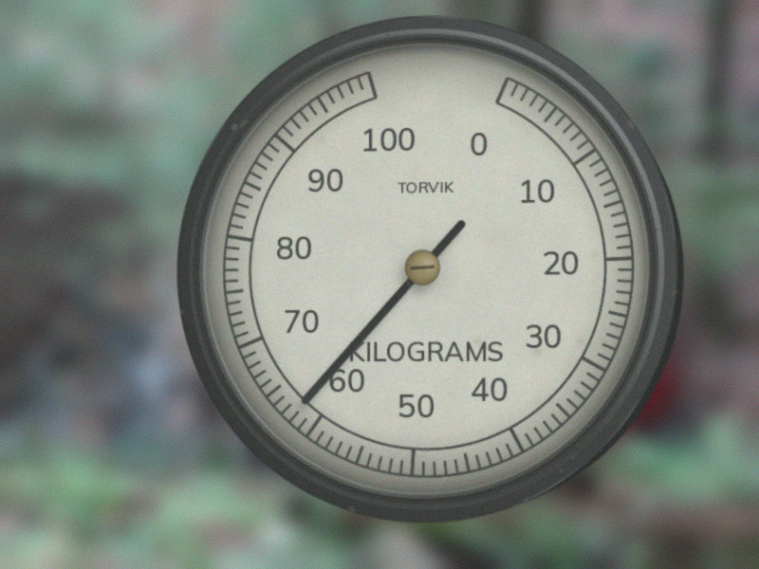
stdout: value=62 unit=kg
